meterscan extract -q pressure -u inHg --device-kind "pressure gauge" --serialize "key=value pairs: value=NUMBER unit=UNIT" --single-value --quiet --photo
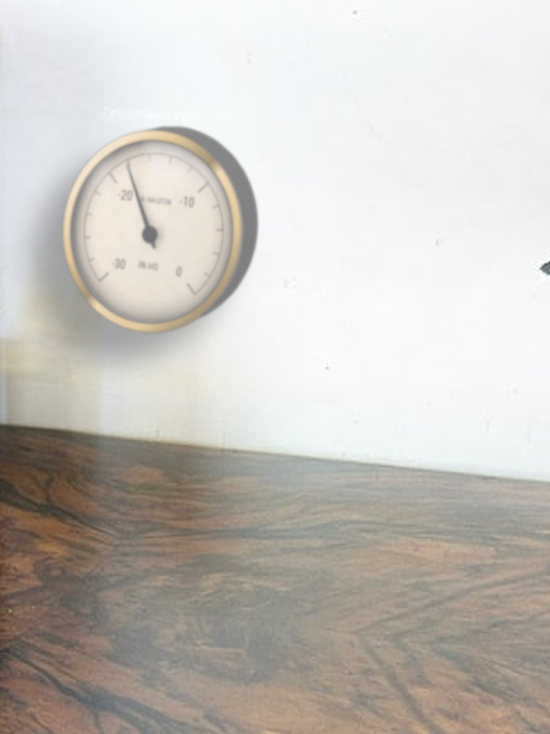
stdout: value=-18 unit=inHg
